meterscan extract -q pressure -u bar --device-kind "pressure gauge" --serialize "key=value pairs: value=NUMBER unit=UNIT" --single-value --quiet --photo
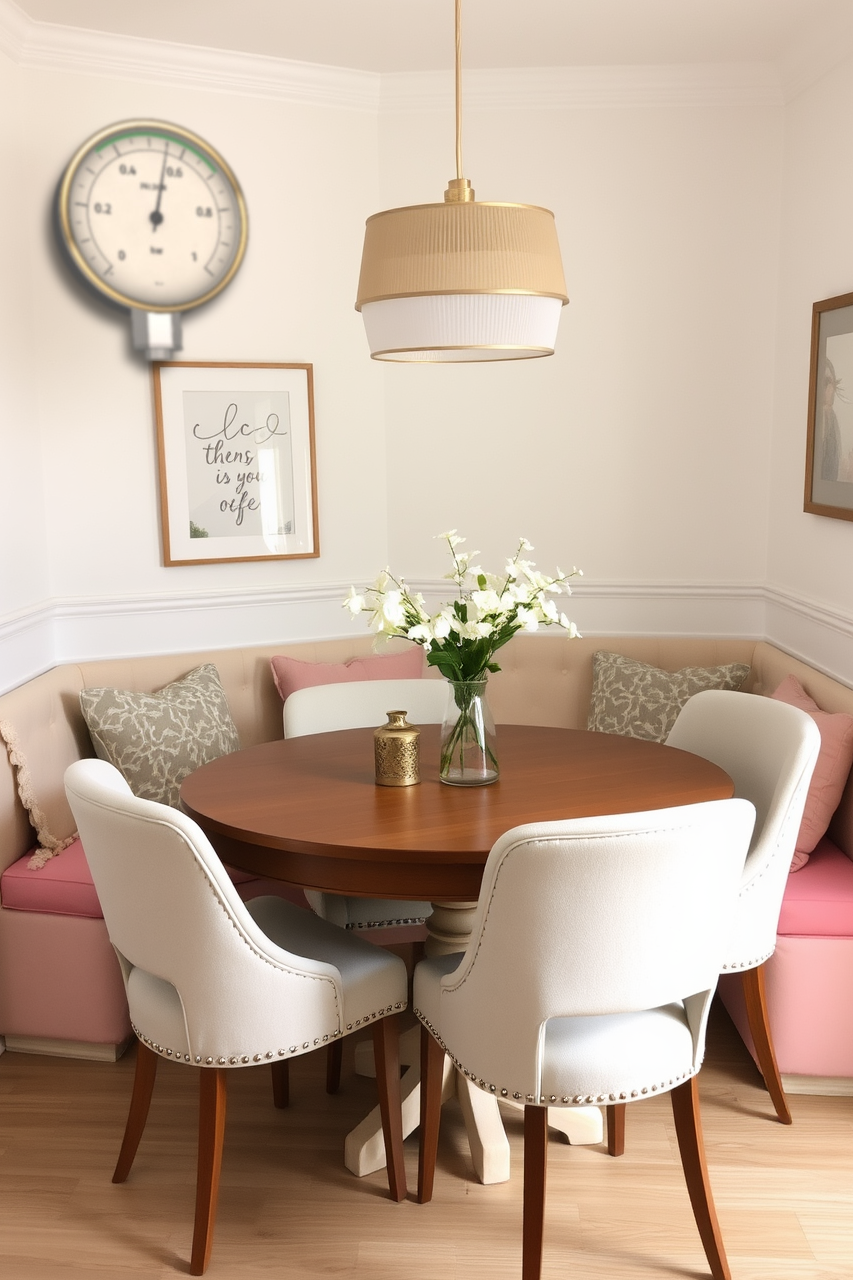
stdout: value=0.55 unit=bar
